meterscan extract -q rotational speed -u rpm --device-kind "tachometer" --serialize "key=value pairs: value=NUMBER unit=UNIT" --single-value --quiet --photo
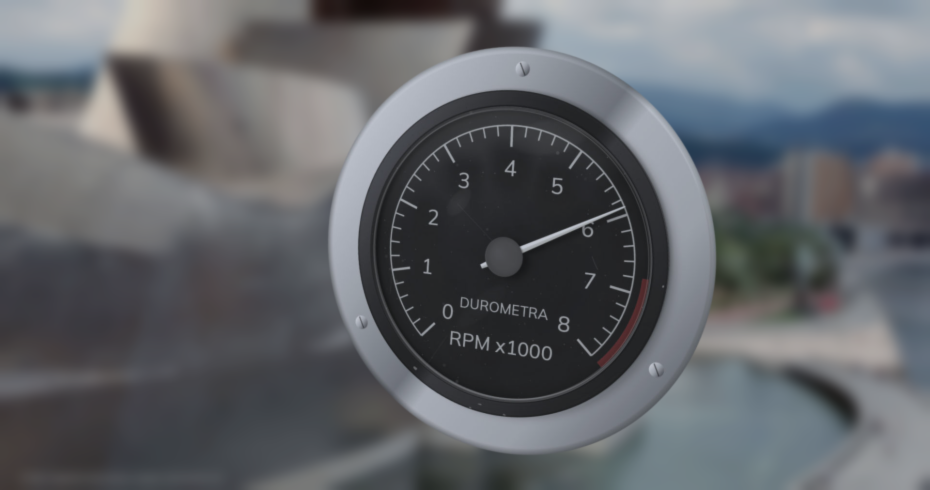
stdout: value=5900 unit=rpm
